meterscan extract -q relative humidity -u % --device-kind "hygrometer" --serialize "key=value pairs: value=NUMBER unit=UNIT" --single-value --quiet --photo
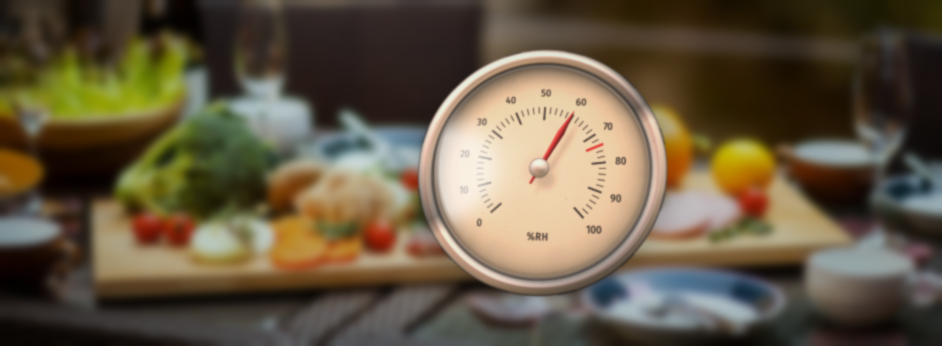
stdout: value=60 unit=%
